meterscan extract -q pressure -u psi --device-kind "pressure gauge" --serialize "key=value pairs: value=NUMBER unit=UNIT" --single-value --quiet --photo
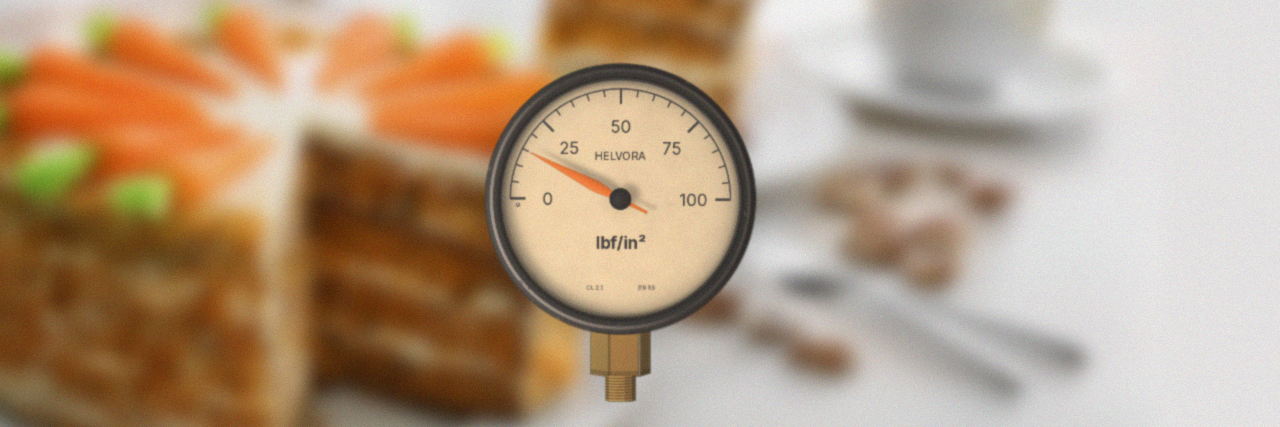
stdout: value=15 unit=psi
